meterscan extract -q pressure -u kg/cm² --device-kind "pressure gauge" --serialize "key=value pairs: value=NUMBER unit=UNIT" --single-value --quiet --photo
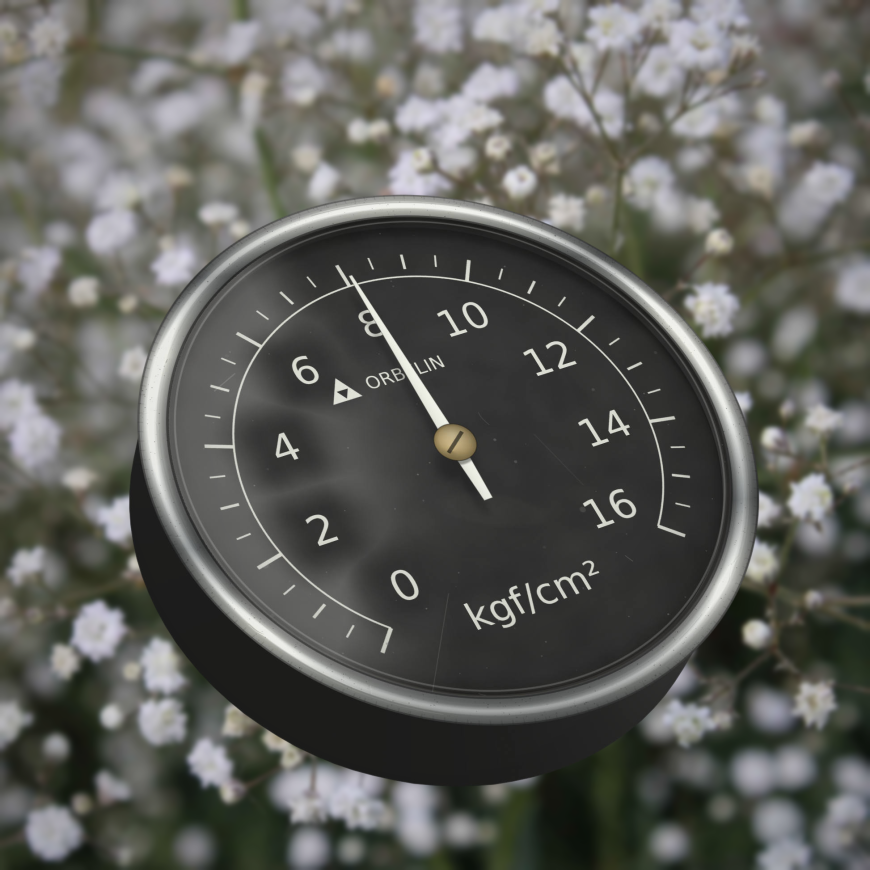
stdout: value=8 unit=kg/cm²
